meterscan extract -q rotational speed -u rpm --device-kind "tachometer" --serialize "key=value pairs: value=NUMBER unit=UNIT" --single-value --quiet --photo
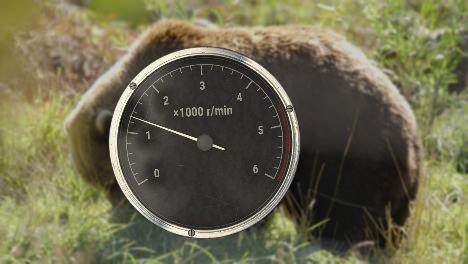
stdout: value=1300 unit=rpm
